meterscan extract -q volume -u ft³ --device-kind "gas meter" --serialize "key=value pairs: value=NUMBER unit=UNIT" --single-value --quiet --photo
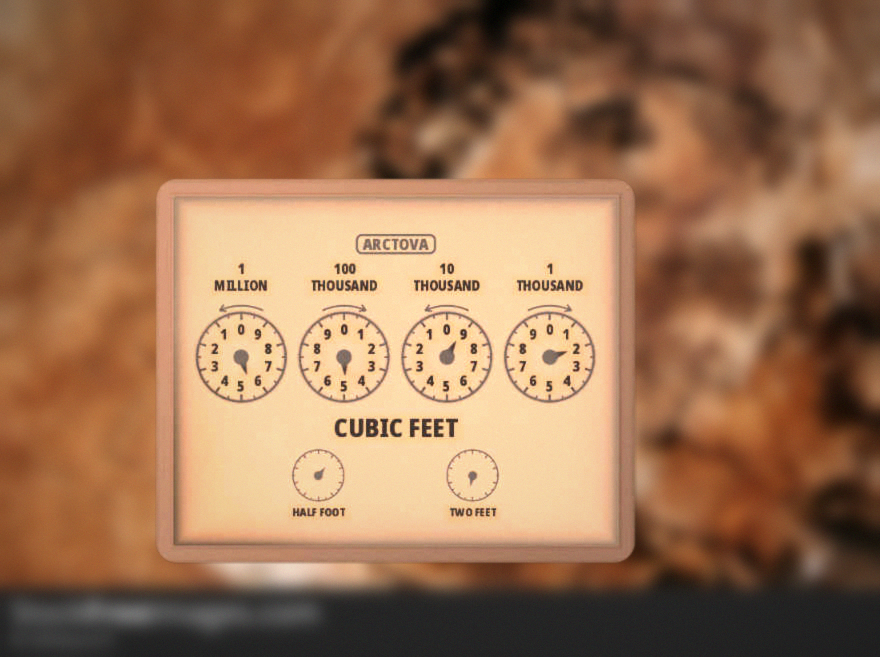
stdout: value=549200 unit=ft³
